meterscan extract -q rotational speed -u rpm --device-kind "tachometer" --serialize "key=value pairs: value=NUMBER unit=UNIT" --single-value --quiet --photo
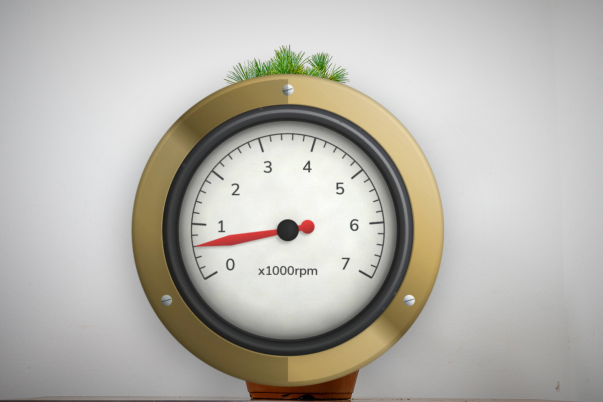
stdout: value=600 unit=rpm
